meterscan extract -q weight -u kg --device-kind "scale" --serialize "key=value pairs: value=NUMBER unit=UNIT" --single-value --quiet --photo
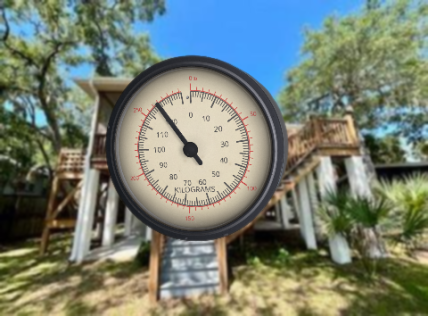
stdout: value=120 unit=kg
